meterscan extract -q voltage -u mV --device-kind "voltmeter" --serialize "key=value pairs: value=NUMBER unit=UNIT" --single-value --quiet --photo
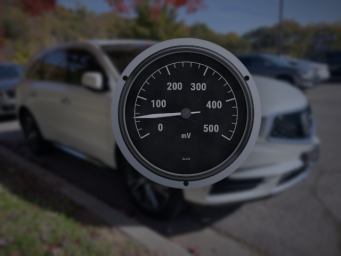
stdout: value=50 unit=mV
